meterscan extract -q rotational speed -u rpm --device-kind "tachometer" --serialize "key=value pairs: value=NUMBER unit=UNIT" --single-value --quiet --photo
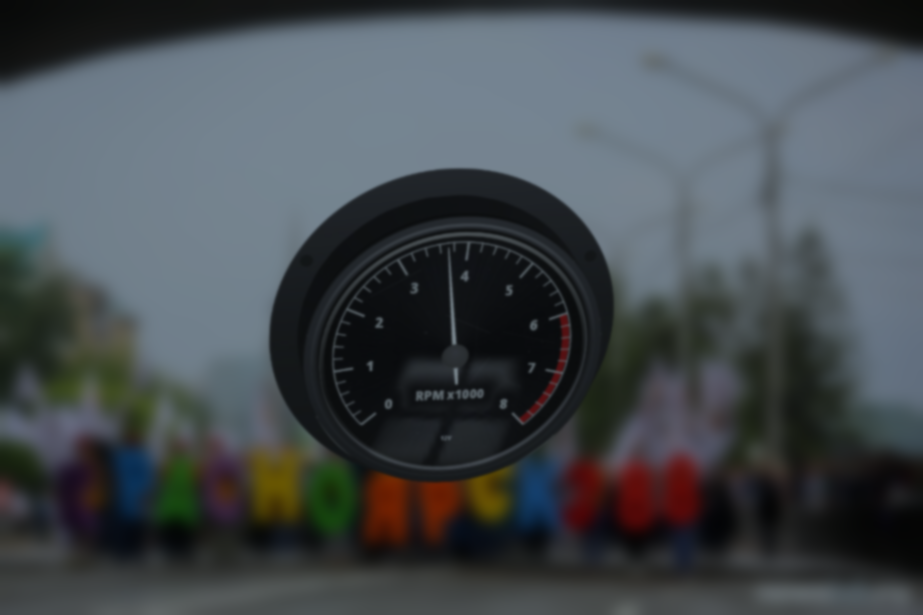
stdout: value=3700 unit=rpm
